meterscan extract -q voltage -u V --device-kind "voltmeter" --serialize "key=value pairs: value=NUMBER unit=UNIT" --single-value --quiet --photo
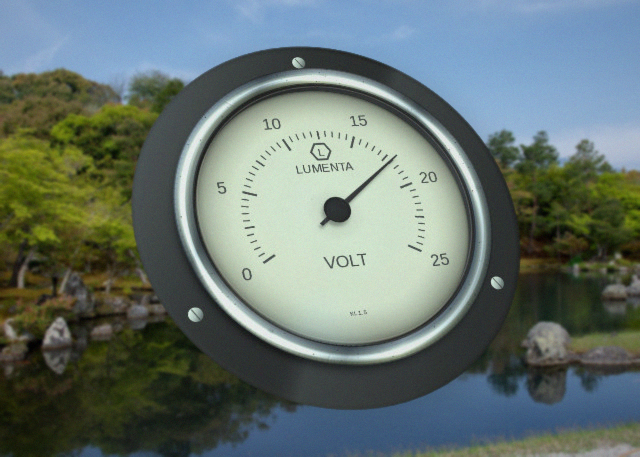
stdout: value=18 unit=V
